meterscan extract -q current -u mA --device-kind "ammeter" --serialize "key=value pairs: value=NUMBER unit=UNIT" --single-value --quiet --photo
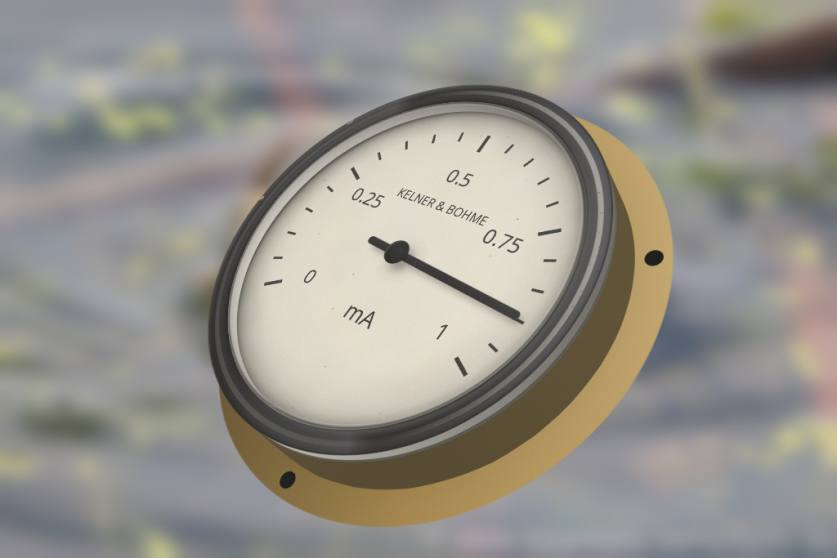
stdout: value=0.9 unit=mA
